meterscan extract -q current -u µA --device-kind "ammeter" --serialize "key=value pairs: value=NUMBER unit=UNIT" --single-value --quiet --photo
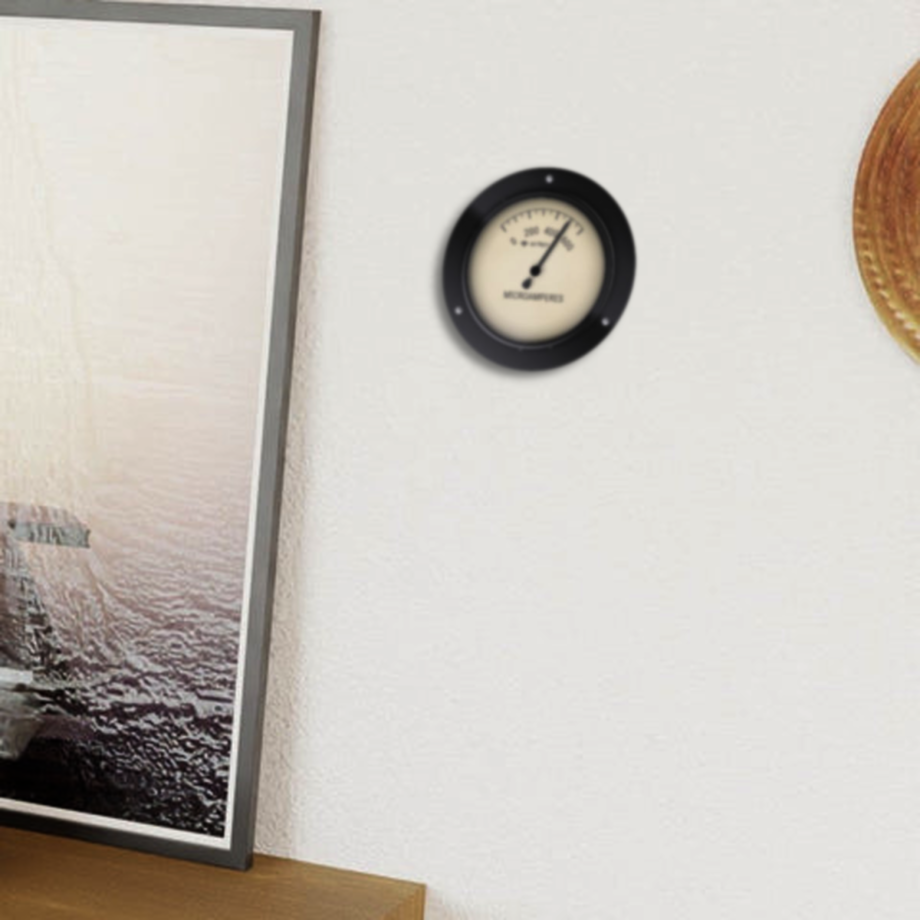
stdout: value=500 unit=µA
